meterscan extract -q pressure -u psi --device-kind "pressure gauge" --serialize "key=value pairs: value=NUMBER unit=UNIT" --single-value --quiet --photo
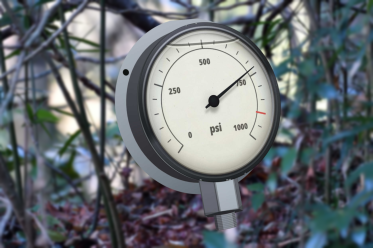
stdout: value=725 unit=psi
